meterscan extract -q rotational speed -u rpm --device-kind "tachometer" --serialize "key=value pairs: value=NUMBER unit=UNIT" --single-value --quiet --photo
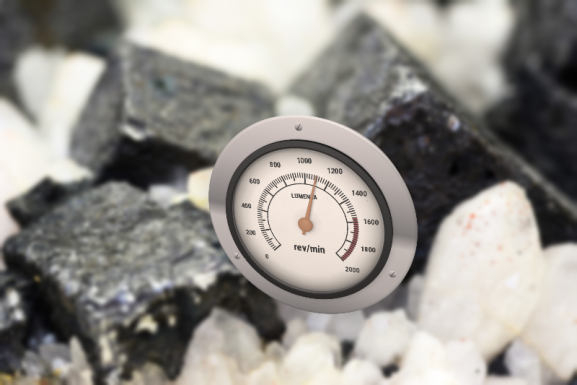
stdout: value=1100 unit=rpm
